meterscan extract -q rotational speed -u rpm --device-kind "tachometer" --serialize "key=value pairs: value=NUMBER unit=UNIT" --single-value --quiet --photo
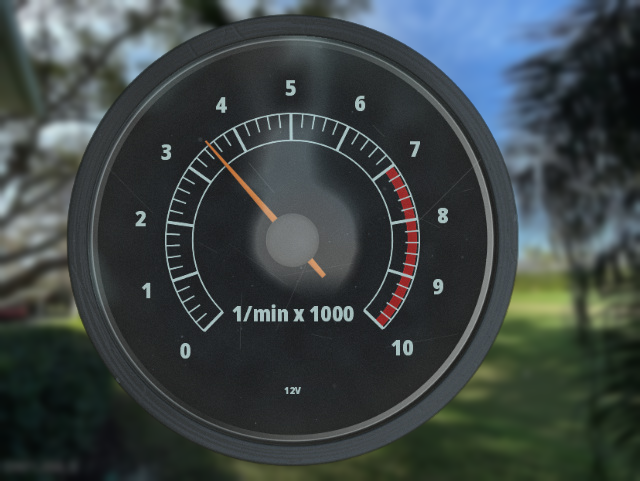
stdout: value=3500 unit=rpm
